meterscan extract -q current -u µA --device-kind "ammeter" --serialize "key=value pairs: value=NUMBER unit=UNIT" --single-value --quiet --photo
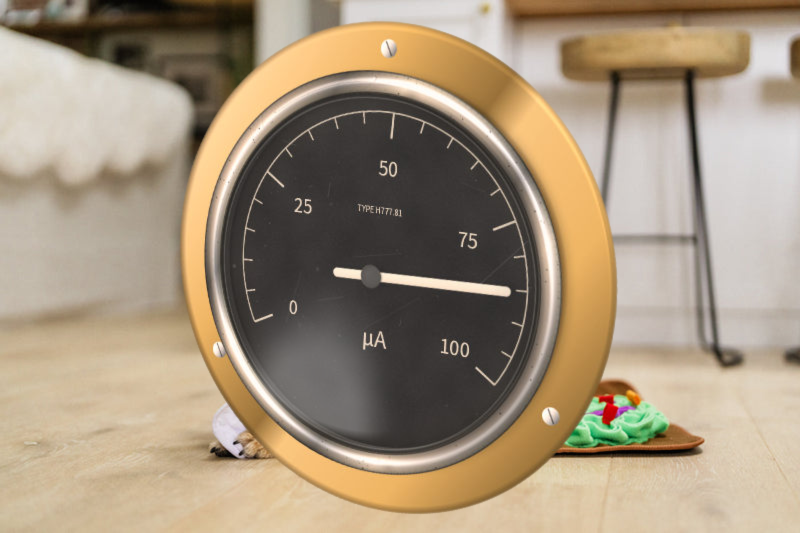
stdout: value=85 unit=µA
